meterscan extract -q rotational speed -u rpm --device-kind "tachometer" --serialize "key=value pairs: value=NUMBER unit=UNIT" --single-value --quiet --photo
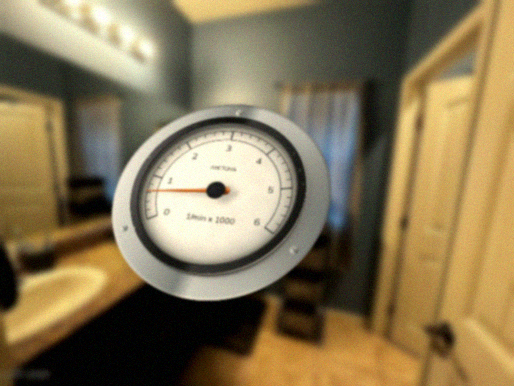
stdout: value=600 unit=rpm
